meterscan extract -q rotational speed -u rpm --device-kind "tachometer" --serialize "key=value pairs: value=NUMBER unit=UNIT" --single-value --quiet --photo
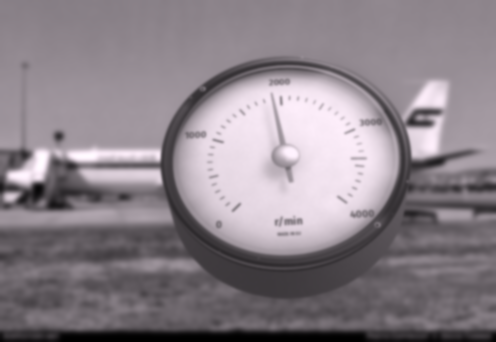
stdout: value=1900 unit=rpm
